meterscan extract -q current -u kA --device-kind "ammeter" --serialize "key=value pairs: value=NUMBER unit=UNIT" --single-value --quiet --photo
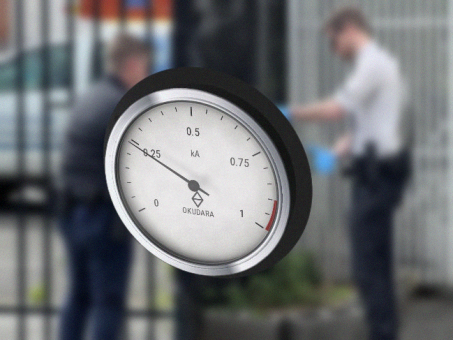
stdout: value=0.25 unit=kA
